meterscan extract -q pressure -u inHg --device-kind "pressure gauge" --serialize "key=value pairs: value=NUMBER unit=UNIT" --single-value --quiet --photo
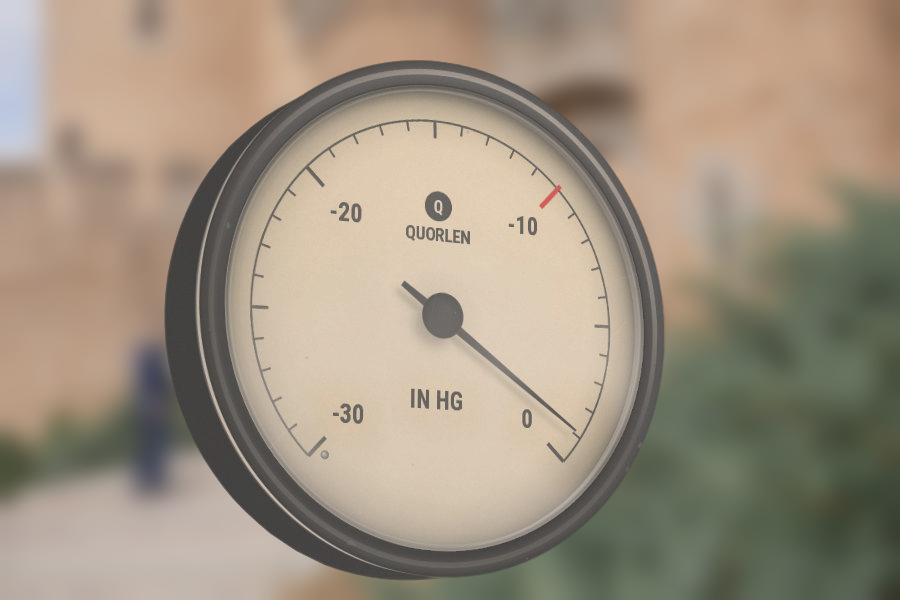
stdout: value=-1 unit=inHg
